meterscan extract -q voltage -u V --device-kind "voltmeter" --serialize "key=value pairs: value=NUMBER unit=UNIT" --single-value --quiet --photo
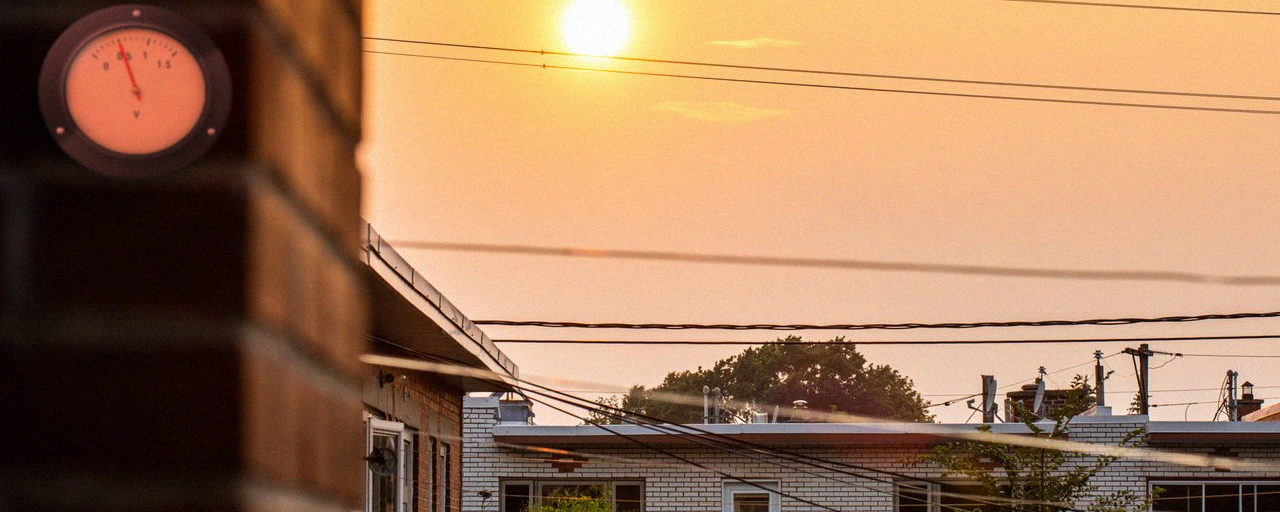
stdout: value=0.5 unit=V
